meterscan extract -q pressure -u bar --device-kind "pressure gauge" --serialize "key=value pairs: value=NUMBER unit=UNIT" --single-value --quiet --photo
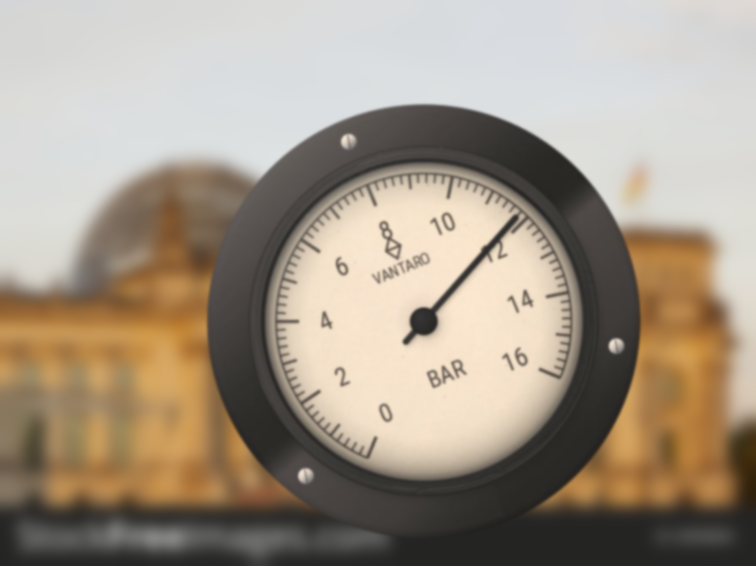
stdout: value=11.8 unit=bar
